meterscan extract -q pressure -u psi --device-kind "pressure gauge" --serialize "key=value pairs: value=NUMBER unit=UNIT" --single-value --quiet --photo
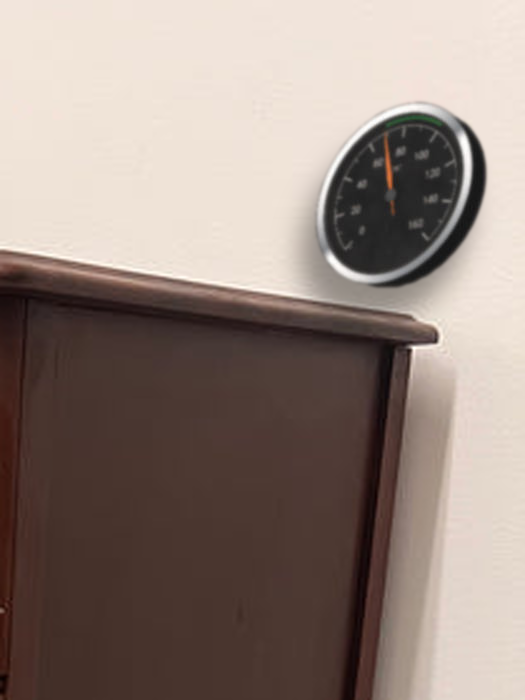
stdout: value=70 unit=psi
